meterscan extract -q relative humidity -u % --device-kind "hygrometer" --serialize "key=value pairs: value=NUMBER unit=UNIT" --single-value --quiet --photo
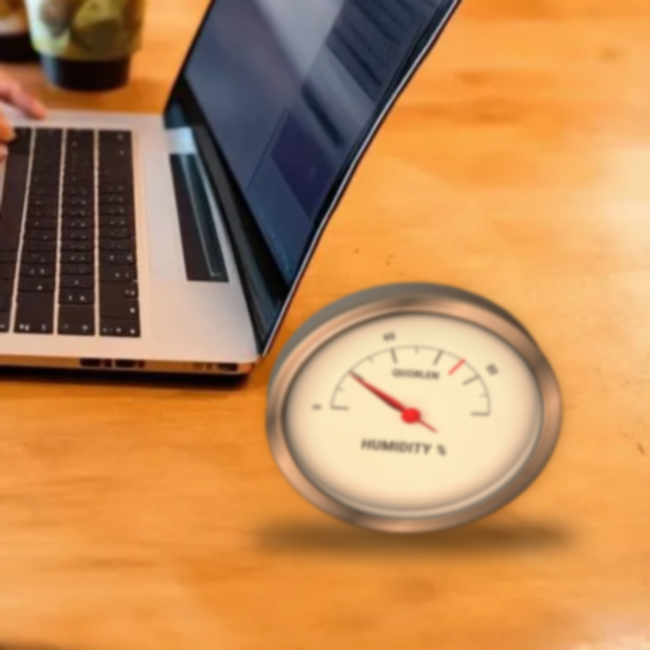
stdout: value=20 unit=%
